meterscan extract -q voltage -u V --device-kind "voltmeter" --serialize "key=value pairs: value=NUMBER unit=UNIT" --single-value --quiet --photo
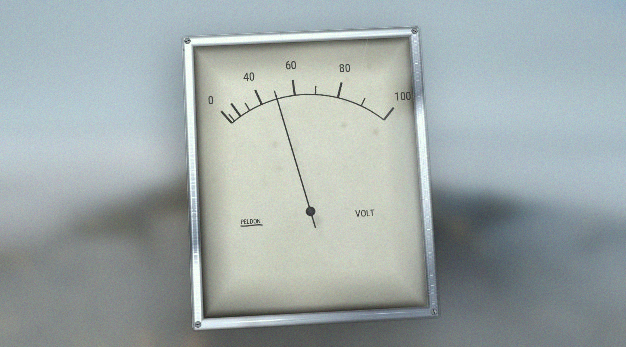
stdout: value=50 unit=V
